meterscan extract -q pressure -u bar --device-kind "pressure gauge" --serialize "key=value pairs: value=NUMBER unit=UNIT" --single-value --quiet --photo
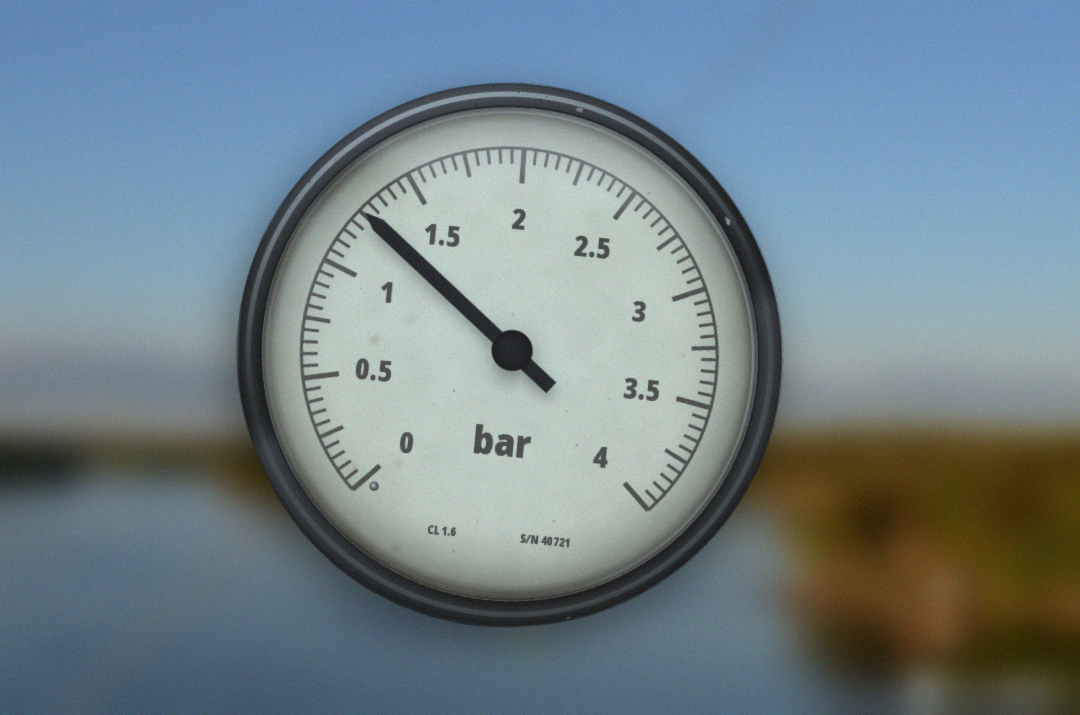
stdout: value=1.25 unit=bar
